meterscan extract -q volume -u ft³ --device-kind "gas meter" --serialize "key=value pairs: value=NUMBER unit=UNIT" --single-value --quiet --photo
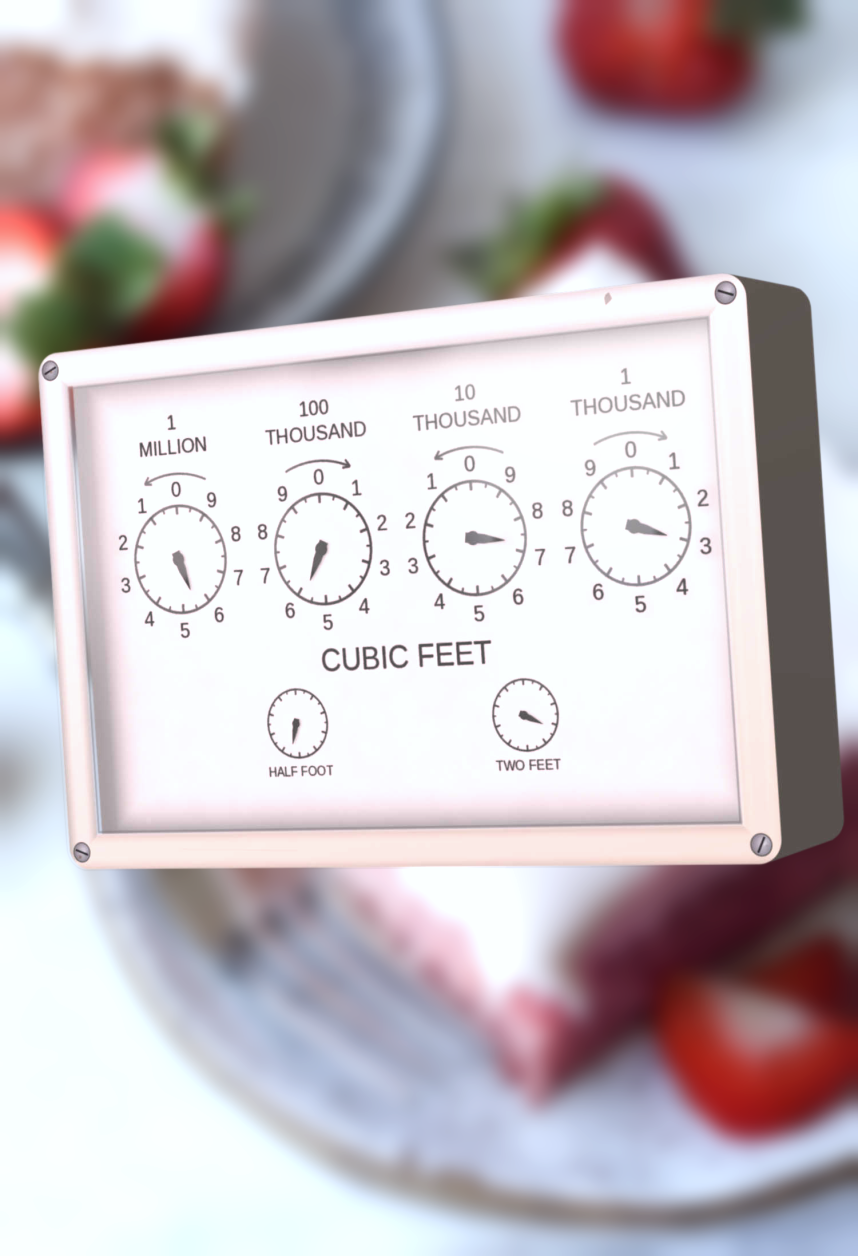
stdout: value=557300 unit=ft³
